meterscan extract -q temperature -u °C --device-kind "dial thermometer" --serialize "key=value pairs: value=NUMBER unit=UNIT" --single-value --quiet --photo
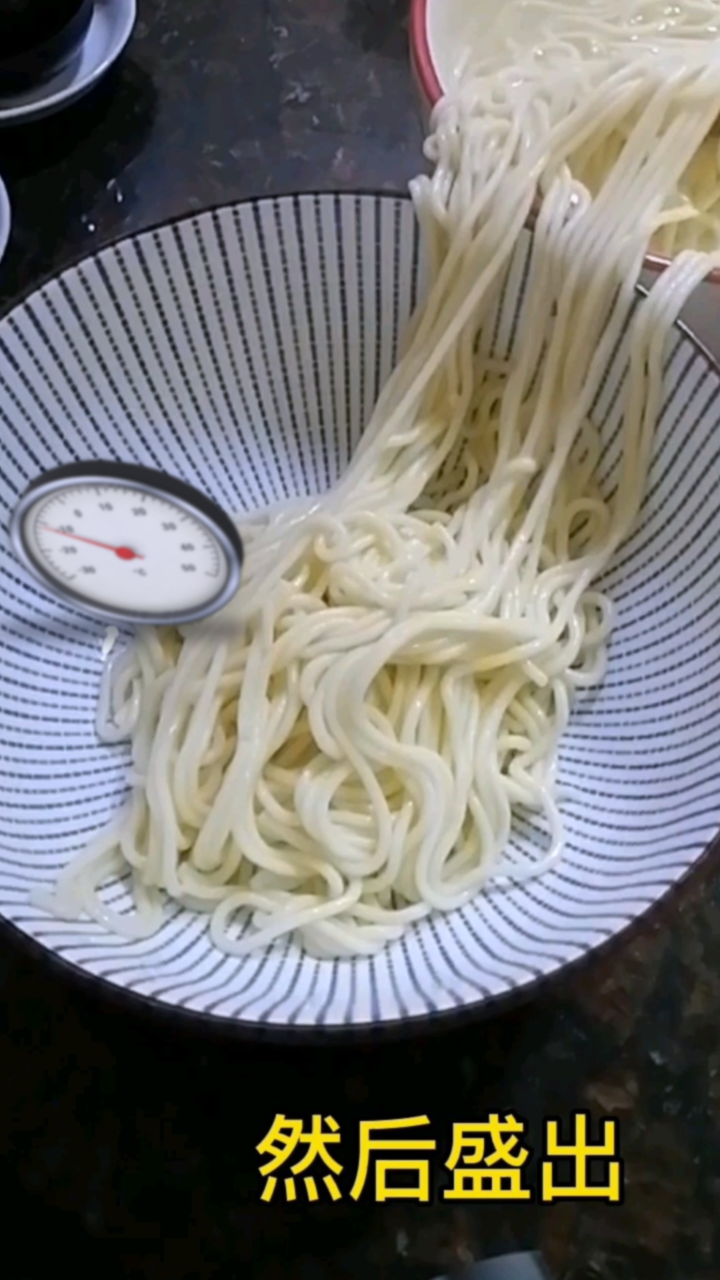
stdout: value=-10 unit=°C
